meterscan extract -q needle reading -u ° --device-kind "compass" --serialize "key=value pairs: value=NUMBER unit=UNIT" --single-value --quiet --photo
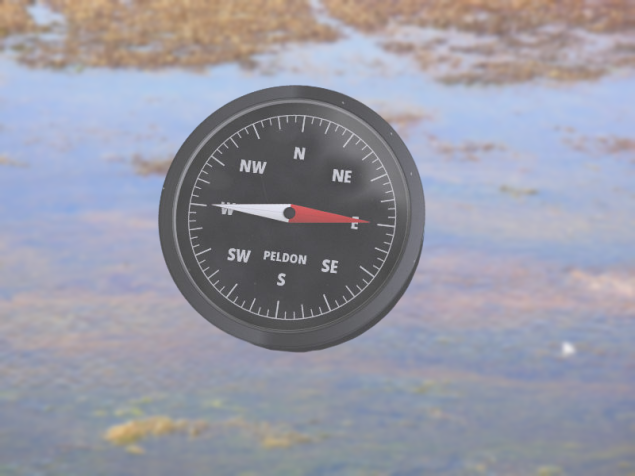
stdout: value=90 unit=°
